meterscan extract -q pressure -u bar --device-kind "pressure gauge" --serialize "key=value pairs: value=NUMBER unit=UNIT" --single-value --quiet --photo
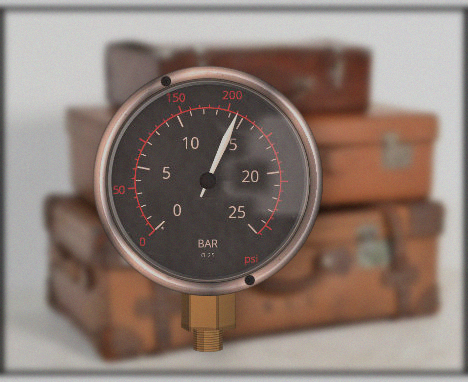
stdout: value=14.5 unit=bar
